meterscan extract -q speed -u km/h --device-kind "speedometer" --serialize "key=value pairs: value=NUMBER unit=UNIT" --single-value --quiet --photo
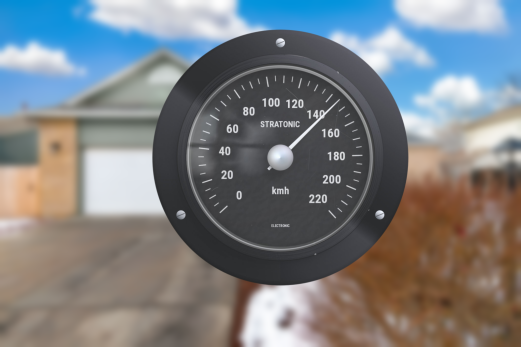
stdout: value=145 unit=km/h
